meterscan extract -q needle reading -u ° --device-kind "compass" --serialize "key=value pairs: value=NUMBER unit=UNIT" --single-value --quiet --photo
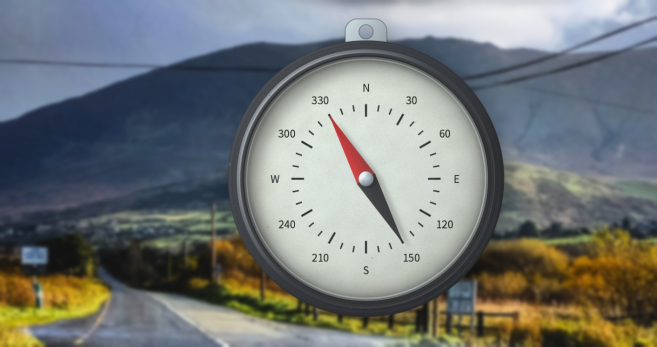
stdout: value=330 unit=°
